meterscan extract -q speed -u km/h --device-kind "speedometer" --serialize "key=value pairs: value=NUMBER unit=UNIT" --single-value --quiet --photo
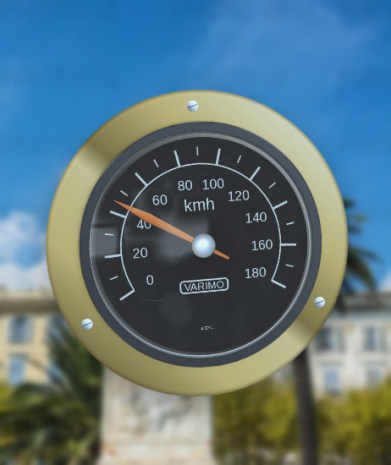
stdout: value=45 unit=km/h
